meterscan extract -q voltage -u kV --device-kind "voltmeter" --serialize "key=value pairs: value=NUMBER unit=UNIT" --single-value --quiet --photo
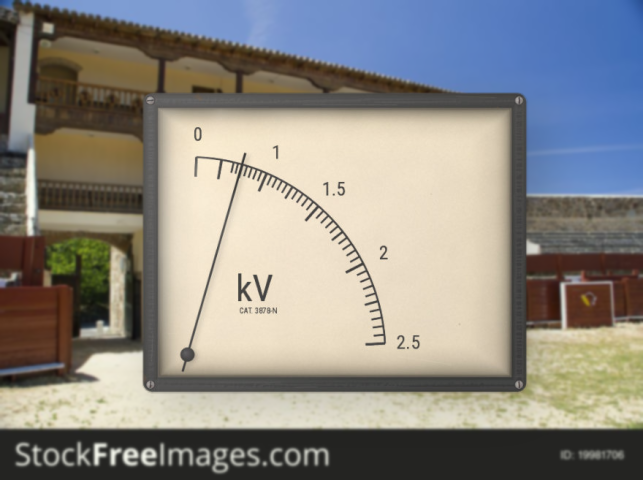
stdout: value=0.75 unit=kV
